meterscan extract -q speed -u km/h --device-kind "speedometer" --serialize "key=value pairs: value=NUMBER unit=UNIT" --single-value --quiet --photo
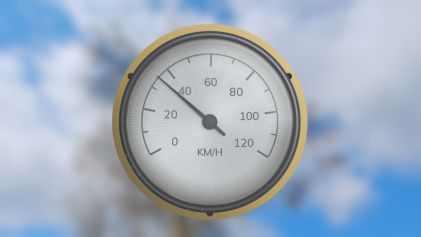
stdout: value=35 unit=km/h
